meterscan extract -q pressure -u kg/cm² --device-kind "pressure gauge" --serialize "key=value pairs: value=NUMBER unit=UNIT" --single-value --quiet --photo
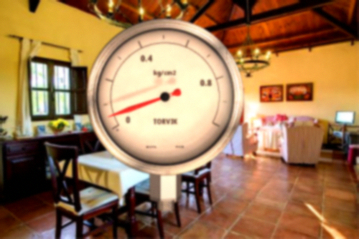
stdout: value=0.05 unit=kg/cm²
